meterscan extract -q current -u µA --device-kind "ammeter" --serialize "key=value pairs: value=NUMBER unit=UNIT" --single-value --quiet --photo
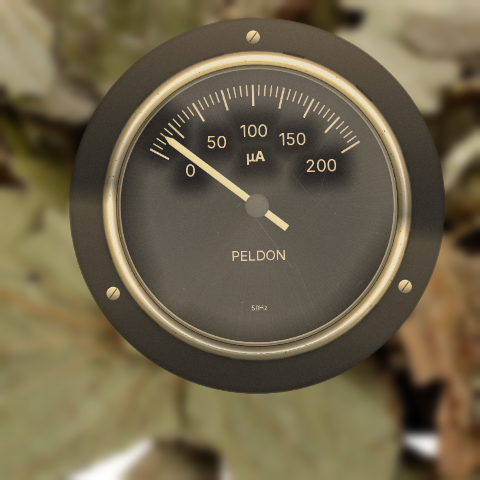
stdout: value=15 unit=µA
